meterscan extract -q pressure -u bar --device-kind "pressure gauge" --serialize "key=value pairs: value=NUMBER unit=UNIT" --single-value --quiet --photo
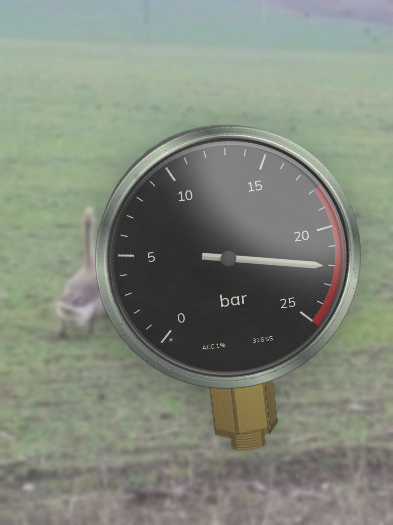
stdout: value=22 unit=bar
